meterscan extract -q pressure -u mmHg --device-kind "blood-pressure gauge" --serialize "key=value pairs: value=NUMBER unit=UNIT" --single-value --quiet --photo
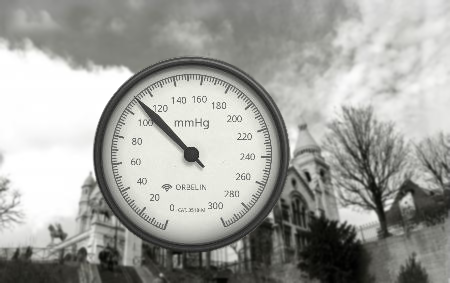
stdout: value=110 unit=mmHg
